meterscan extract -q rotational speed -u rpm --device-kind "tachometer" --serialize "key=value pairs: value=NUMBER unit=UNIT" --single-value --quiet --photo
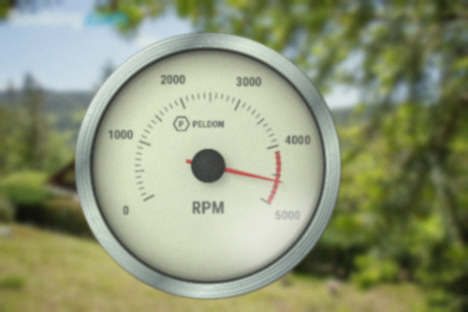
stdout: value=4600 unit=rpm
